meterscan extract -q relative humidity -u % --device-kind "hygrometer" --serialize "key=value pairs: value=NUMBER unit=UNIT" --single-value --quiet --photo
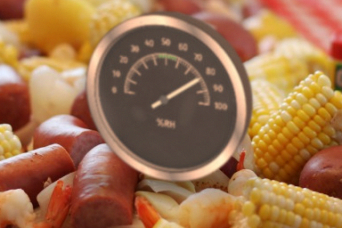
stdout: value=80 unit=%
